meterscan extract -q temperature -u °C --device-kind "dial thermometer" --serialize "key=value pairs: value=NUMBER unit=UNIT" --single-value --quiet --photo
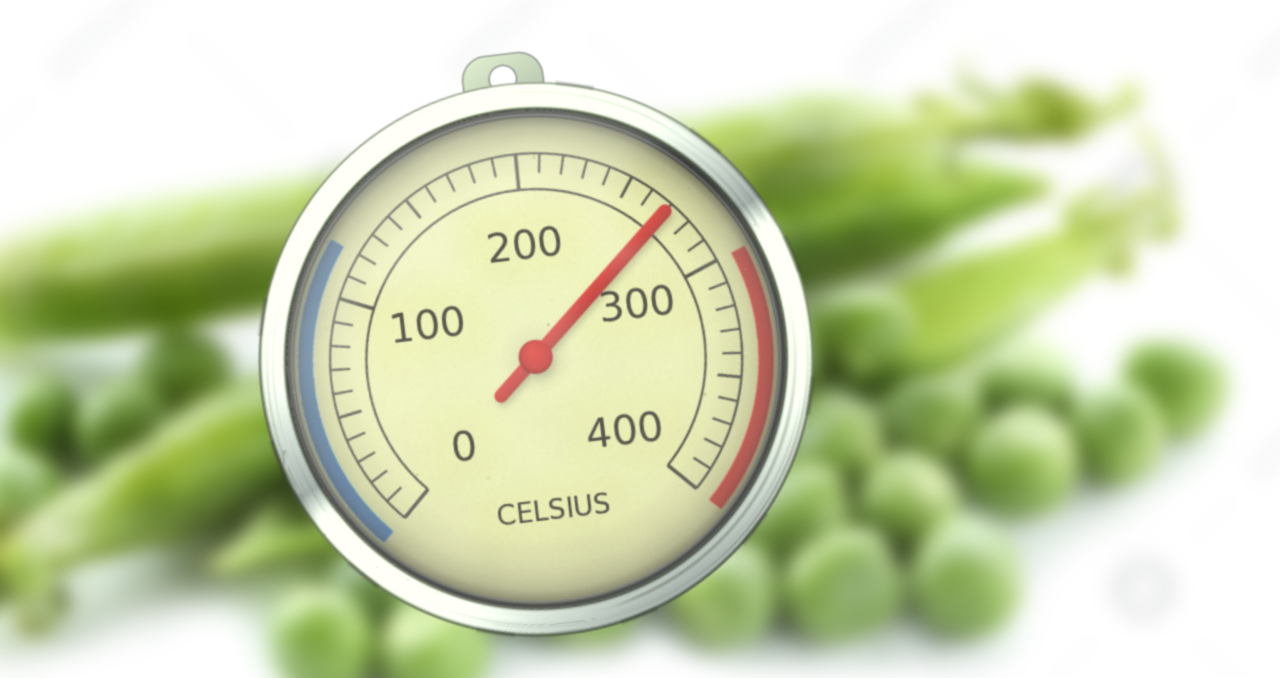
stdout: value=270 unit=°C
